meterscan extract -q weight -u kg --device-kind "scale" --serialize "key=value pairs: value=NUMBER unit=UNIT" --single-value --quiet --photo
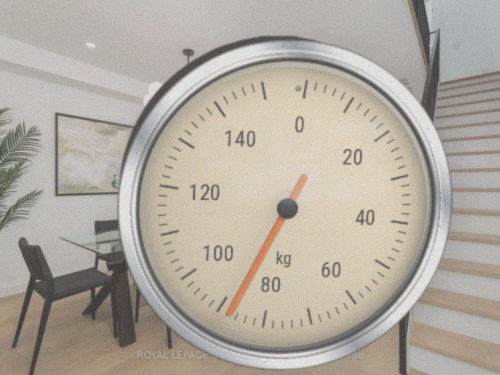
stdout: value=88 unit=kg
